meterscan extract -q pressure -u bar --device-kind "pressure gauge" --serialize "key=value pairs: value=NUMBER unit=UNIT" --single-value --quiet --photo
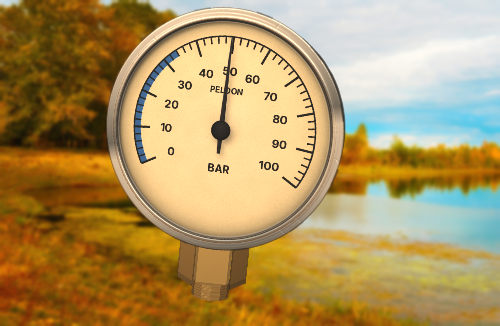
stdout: value=50 unit=bar
